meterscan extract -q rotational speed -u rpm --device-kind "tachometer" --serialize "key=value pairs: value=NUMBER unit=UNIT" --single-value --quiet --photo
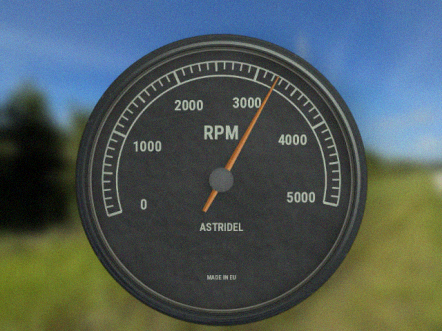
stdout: value=3250 unit=rpm
